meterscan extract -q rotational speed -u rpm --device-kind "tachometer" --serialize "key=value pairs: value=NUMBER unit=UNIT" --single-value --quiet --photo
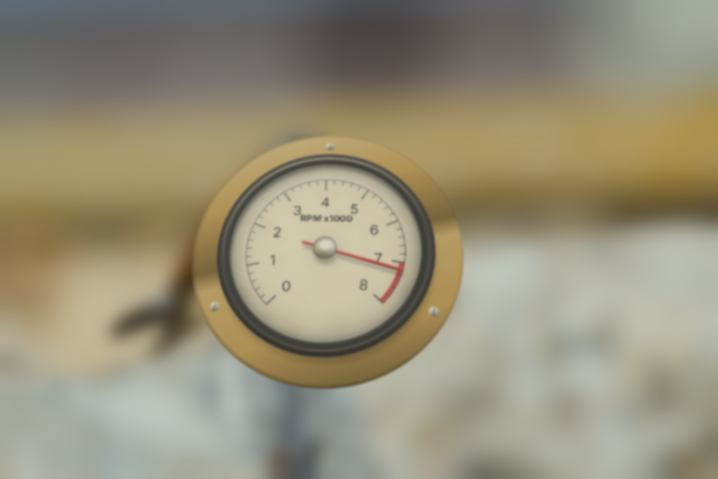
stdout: value=7200 unit=rpm
